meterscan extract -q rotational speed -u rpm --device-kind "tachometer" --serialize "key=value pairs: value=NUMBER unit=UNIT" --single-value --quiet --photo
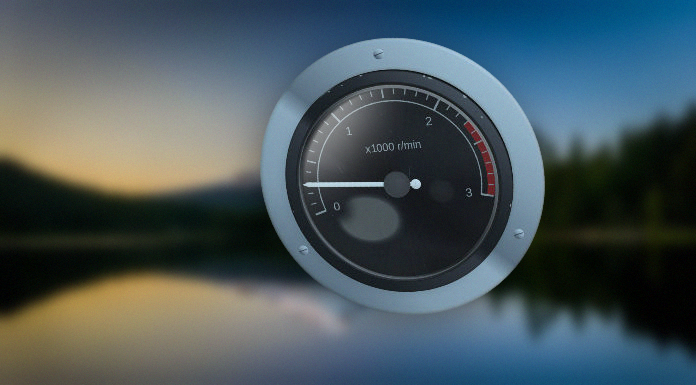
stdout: value=300 unit=rpm
